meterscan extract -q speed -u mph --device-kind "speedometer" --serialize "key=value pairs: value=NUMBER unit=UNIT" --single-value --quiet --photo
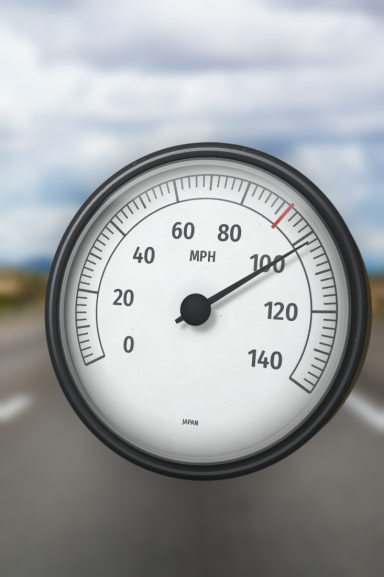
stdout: value=102 unit=mph
